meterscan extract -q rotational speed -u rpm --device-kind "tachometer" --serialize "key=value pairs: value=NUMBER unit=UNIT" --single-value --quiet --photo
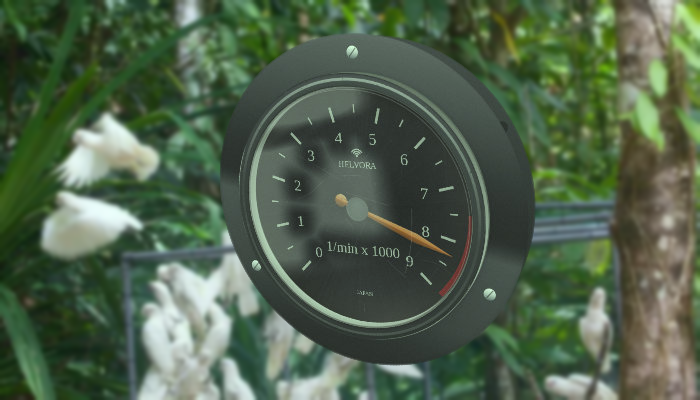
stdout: value=8250 unit=rpm
